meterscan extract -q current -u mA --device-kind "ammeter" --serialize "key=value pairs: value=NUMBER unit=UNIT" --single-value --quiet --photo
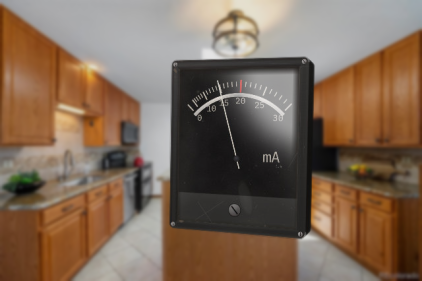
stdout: value=15 unit=mA
